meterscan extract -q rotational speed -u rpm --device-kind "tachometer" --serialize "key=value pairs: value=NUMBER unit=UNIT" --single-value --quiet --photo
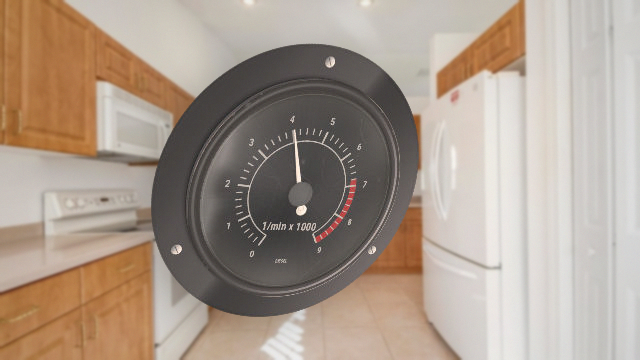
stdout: value=4000 unit=rpm
